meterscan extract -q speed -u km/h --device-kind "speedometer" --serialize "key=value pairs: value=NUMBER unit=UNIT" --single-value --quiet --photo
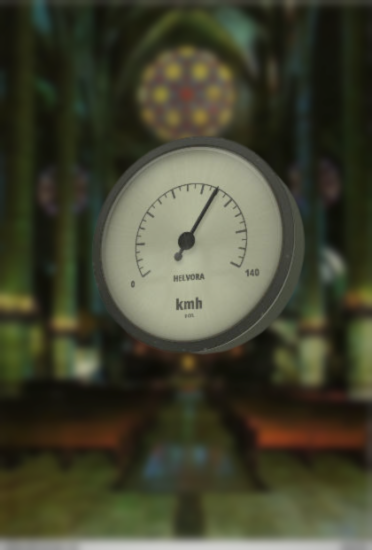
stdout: value=90 unit=km/h
